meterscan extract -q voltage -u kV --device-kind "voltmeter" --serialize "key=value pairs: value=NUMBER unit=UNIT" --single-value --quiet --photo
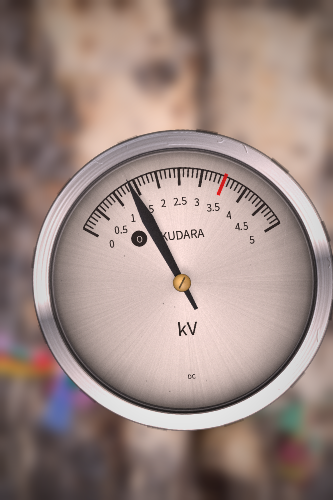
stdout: value=1.4 unit=kV
